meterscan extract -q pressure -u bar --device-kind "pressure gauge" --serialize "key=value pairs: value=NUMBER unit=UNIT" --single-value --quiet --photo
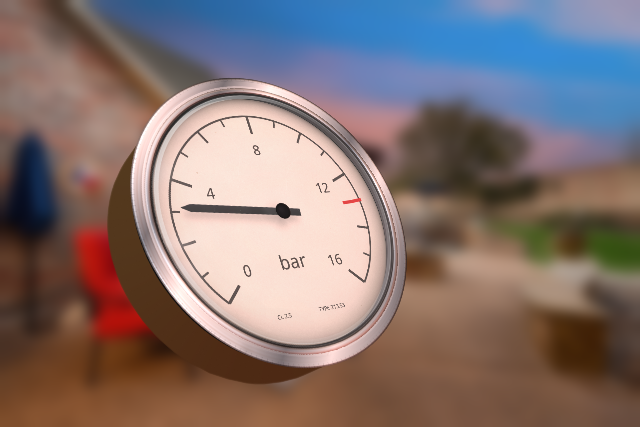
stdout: value=3 unit=bar
